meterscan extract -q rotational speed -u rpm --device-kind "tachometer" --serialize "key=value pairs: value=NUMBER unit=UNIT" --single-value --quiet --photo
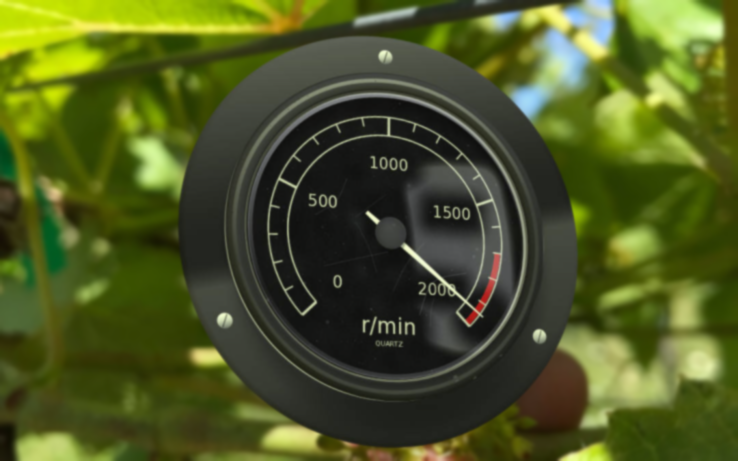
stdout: value=1950 unit=rpm
